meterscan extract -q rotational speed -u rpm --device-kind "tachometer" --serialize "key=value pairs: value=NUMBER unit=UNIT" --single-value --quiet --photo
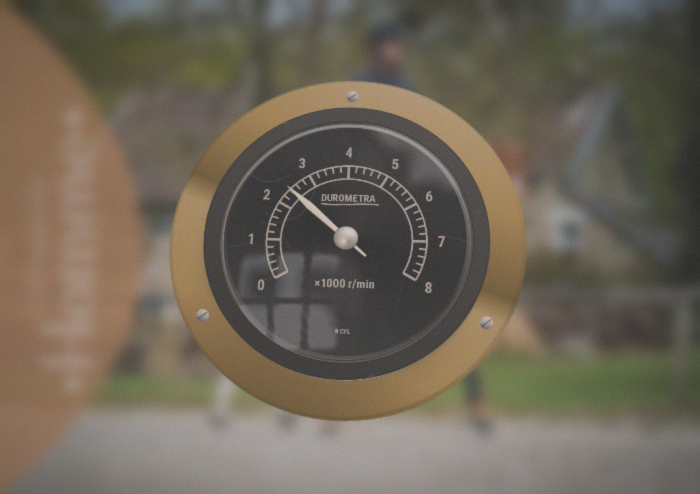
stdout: value=2400 unit=rpm
